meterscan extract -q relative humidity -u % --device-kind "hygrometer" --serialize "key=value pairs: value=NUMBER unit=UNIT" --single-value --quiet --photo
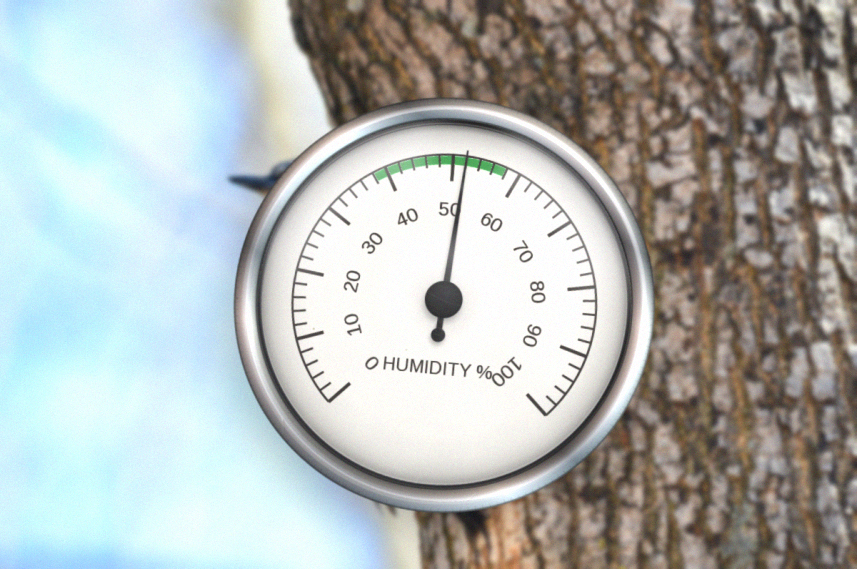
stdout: value=52 unit=%
